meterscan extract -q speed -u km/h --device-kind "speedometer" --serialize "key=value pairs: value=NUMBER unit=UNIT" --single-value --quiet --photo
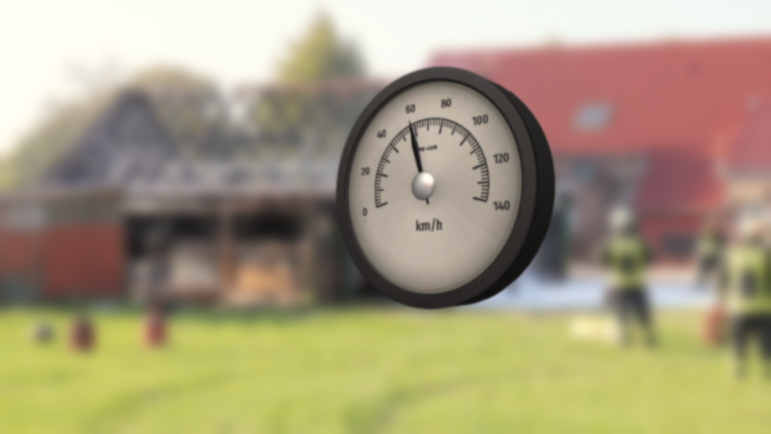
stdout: value=60 unit=km/h
